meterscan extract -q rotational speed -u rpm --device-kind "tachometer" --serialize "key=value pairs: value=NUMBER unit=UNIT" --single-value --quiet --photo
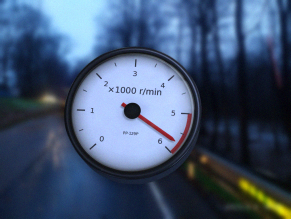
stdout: value=5750 unit=rpm
